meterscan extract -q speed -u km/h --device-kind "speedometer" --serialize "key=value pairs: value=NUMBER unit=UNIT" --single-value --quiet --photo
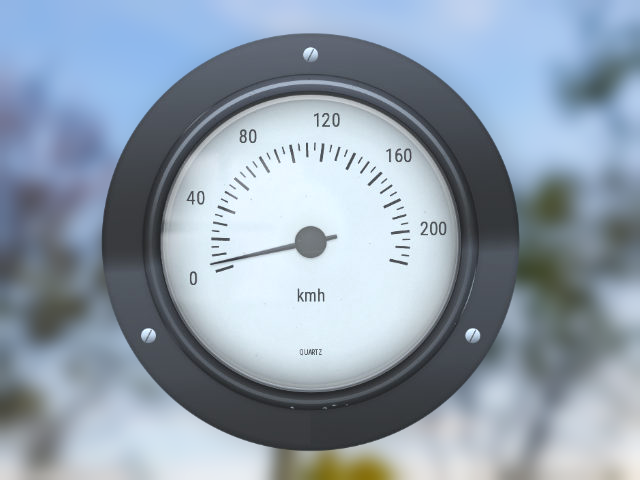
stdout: value=5 unit=km/h
